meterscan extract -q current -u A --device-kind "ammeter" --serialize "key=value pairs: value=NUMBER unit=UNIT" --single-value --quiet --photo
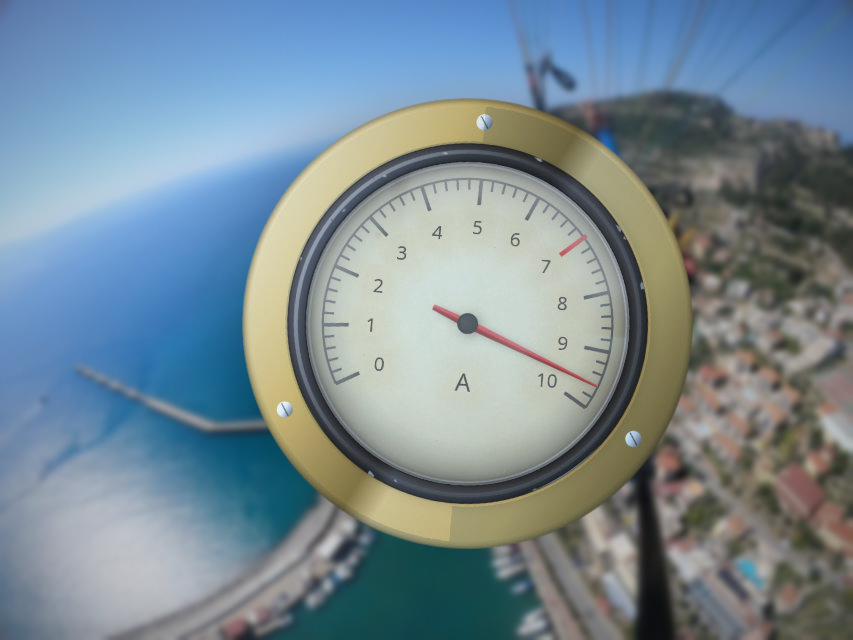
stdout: value=9.6 unit=A
